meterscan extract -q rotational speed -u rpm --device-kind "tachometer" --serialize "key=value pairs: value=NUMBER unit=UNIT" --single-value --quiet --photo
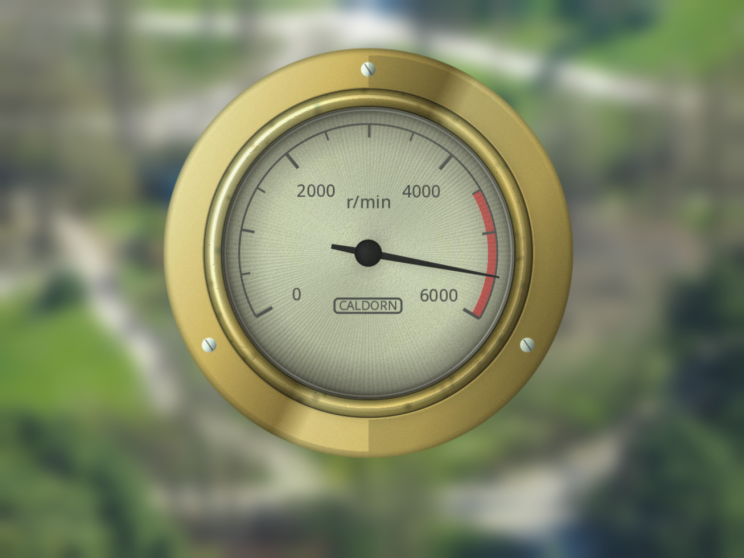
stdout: value=5500 unit=rpm
